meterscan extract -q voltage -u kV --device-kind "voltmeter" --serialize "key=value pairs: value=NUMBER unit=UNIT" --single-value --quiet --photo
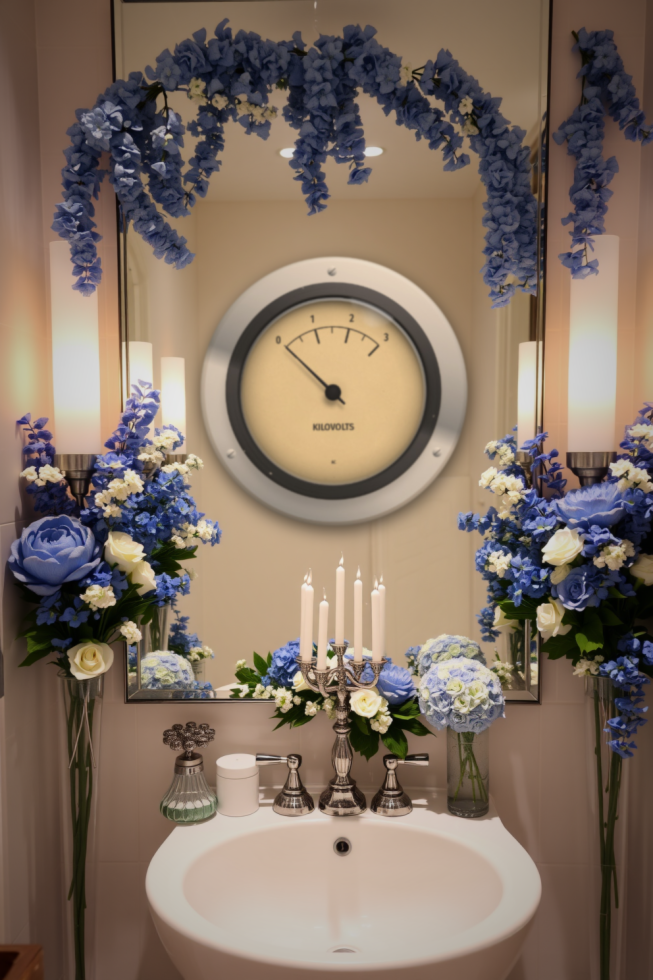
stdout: value=0 unit=kV
